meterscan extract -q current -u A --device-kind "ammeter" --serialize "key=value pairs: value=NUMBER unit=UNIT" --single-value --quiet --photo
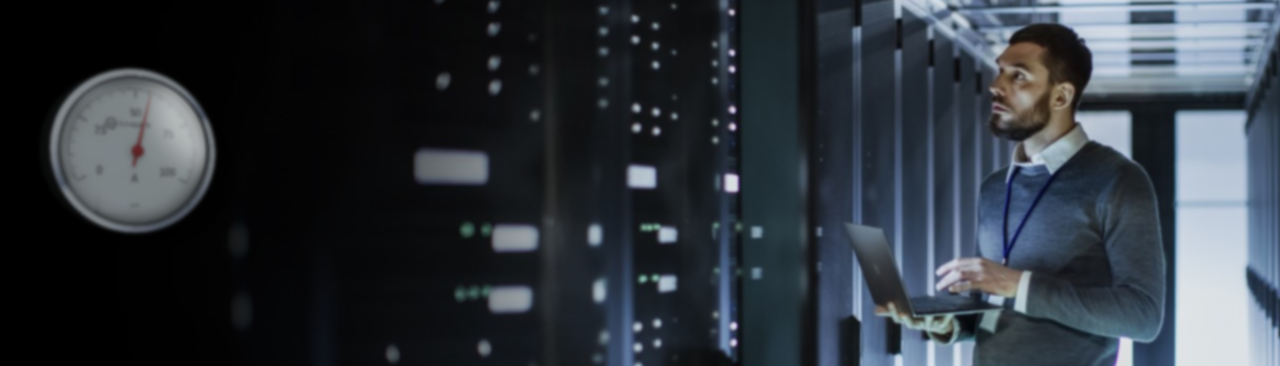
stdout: value=55 unit=A
